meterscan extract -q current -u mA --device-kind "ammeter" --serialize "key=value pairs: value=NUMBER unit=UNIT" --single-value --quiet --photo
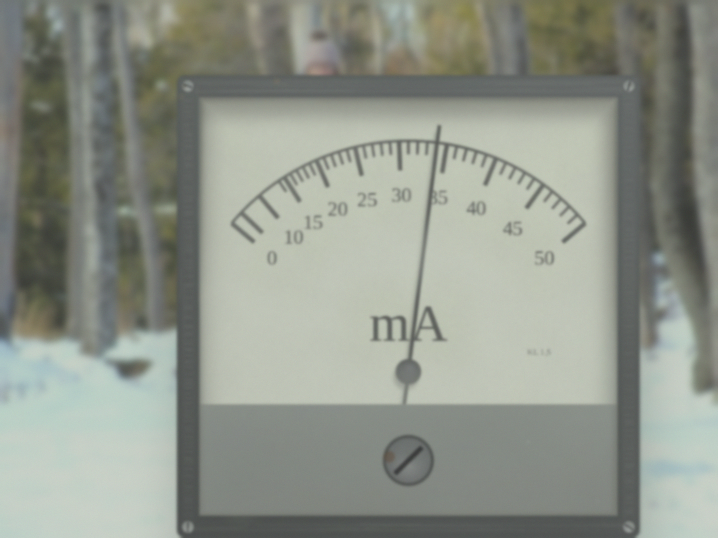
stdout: value=34 unit=mA
